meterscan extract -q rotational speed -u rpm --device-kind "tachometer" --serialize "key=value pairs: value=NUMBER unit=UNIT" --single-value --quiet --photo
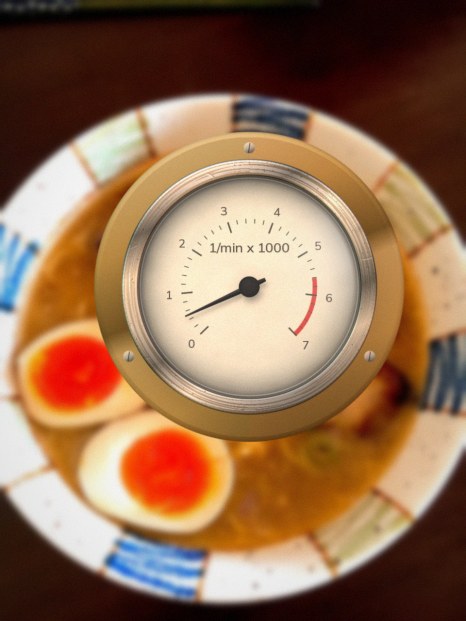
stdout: value=500 unit=rpm
